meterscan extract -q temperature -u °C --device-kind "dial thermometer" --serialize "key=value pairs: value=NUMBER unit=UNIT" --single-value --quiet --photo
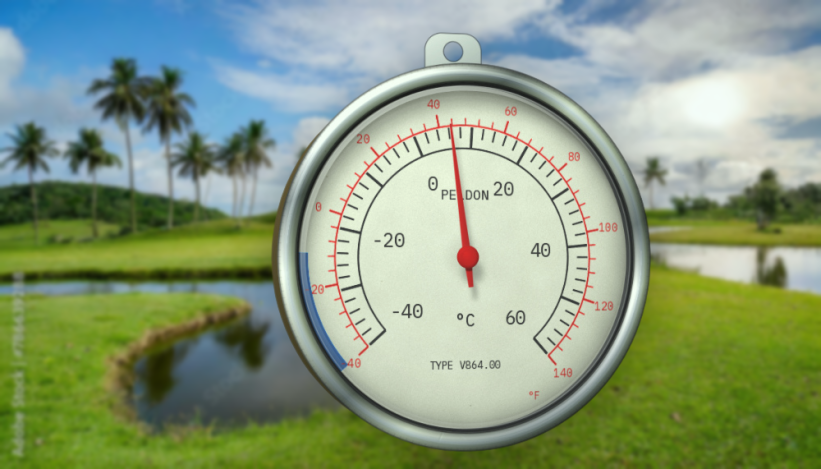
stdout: value=6 unit=°C
